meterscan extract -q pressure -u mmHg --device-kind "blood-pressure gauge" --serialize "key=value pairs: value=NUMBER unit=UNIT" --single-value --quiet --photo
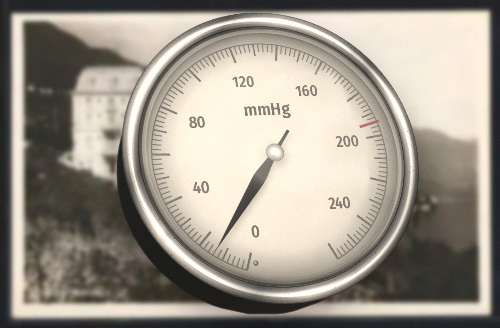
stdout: value=14 unit=mmHg
